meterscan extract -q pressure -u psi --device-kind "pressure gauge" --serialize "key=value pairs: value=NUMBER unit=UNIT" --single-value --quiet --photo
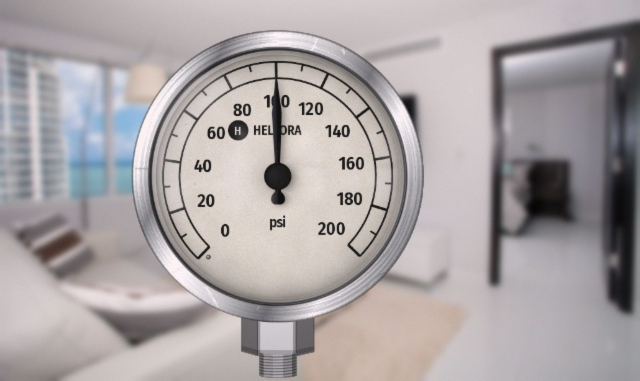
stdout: value=100 unit=psi
